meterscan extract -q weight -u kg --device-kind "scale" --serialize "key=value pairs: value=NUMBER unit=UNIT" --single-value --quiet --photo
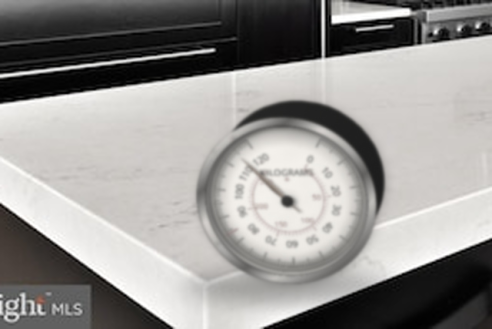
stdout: value=115 unit=kg
